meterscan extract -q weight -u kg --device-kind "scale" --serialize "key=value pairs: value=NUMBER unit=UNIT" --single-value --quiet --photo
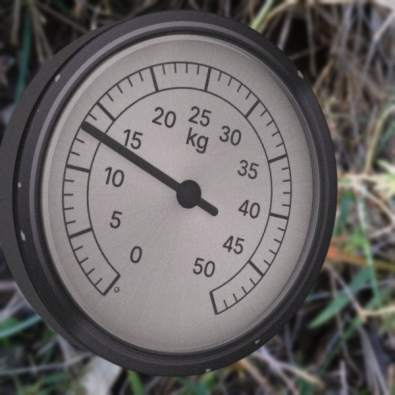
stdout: value=13 unit=kg
